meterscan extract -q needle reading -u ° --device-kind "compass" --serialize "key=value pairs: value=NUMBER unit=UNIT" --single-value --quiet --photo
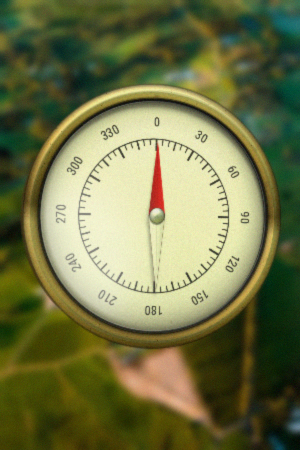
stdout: value=0 unit=°
